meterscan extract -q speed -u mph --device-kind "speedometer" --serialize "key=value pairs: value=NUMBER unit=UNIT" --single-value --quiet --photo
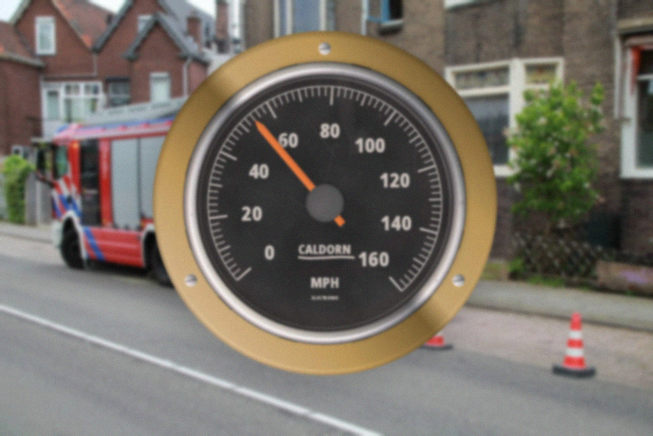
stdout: value=54 unit=mph
